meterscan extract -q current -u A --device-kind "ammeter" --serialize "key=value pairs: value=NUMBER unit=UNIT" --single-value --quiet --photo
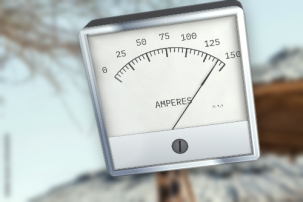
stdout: value=140 unit=A
